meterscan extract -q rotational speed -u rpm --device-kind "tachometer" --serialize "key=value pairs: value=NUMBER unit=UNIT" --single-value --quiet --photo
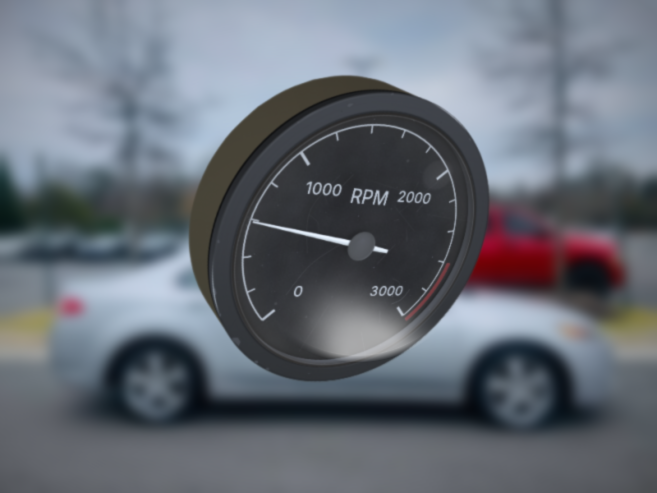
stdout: value=600 unit=rpm
